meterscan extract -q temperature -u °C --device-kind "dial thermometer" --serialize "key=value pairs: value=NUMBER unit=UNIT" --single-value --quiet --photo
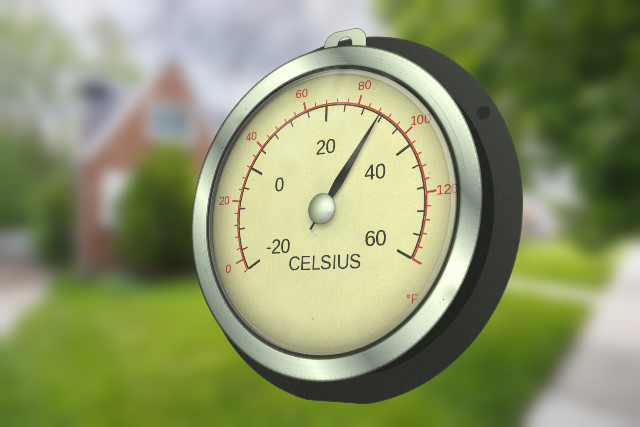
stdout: value=32 unit=°C
